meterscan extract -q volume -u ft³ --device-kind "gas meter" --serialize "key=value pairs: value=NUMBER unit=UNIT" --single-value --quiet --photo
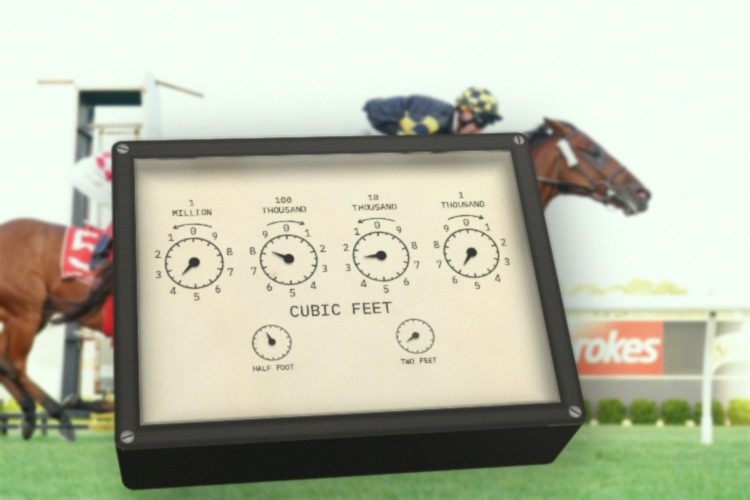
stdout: value=382600 unit=ft³
